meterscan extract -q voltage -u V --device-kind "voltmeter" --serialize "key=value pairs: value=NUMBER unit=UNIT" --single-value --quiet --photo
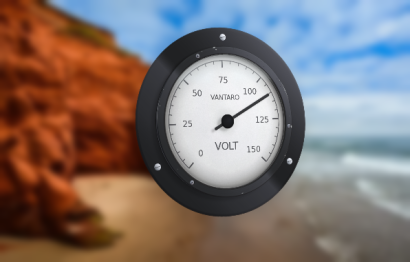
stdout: value=110 unit=V
